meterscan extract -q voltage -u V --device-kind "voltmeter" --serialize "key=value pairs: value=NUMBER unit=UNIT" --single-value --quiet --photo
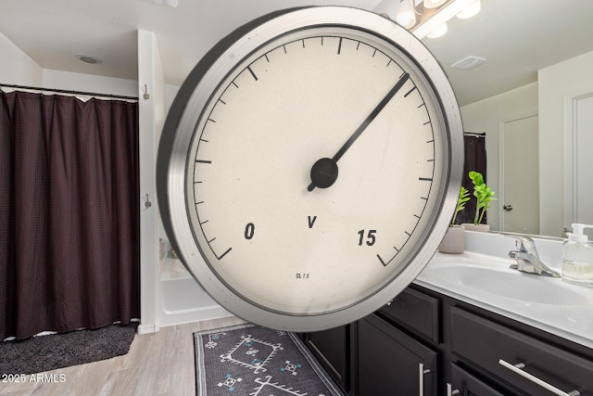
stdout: value=9.5 unit=V
